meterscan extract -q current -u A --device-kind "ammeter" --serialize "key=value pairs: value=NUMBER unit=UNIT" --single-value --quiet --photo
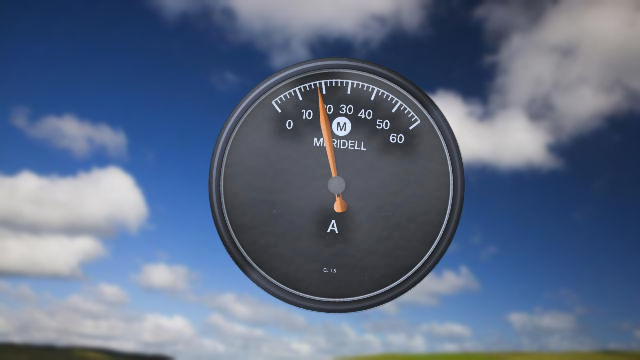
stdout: value=18 unit=A
